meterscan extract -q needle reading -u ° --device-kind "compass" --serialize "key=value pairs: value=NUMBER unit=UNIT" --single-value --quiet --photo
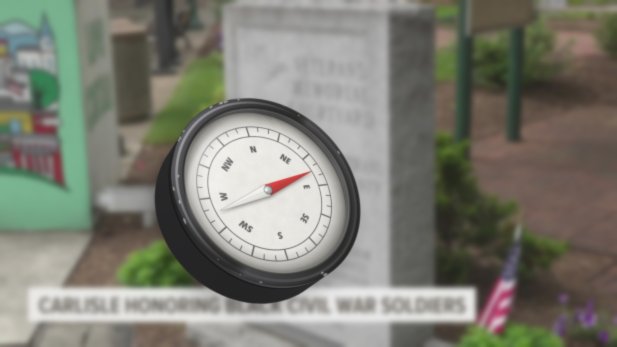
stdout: value=75 unit=°
